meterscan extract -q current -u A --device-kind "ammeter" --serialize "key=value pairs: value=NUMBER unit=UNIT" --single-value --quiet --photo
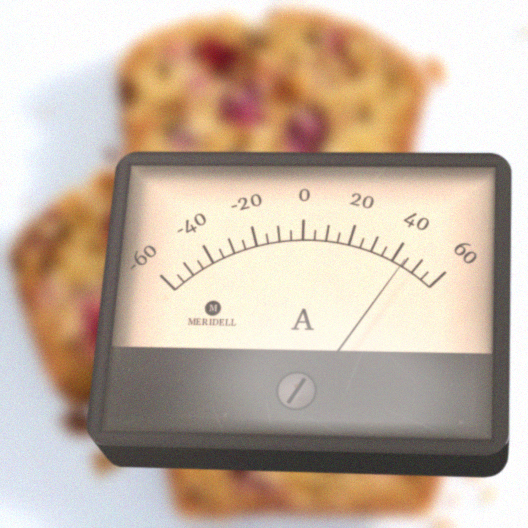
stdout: value=45 unit=A
